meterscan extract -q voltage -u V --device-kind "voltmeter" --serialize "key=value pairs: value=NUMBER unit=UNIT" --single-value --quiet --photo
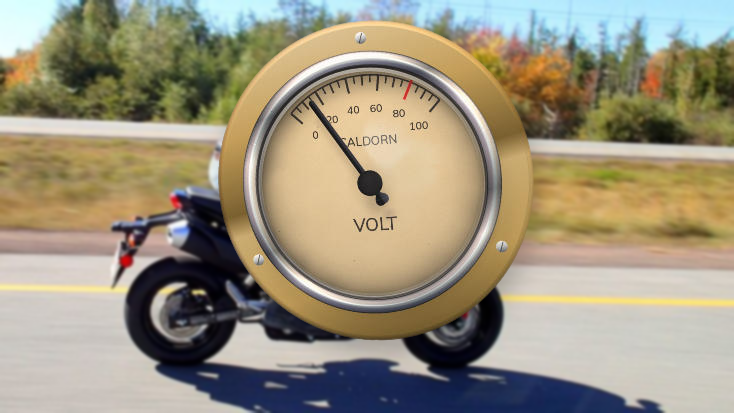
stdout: value=15 unit=V
